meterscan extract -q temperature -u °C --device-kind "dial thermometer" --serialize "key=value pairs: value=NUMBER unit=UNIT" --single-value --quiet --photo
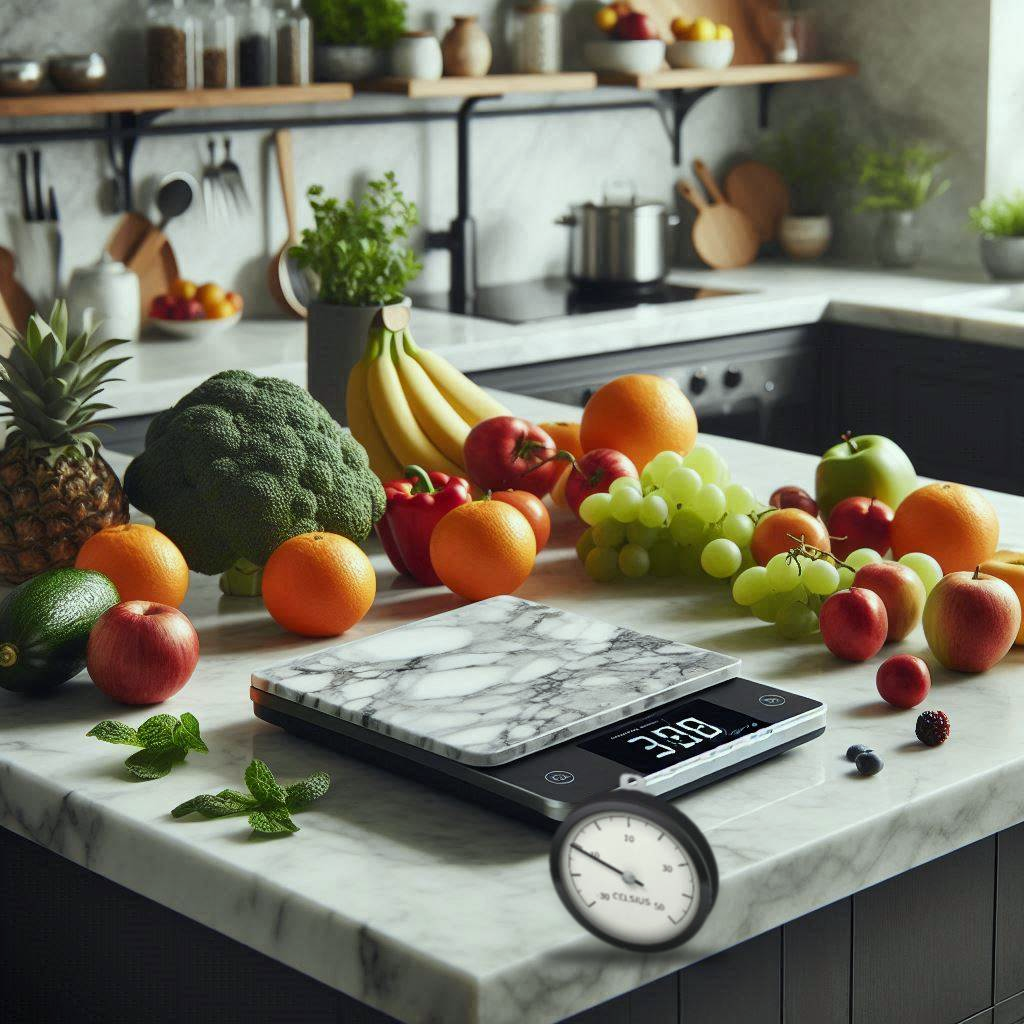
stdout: value=-10 unit=°C
